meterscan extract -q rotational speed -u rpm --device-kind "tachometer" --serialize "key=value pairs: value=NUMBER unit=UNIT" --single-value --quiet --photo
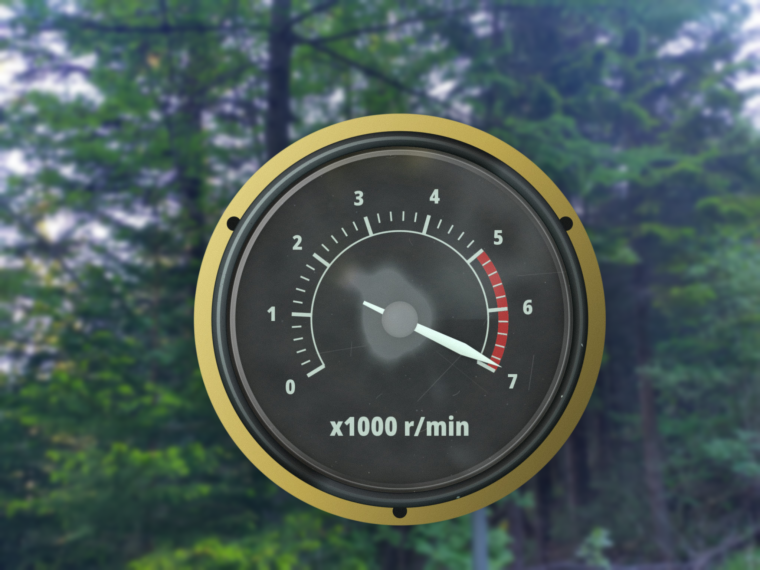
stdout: value=6900 unit=rpm
